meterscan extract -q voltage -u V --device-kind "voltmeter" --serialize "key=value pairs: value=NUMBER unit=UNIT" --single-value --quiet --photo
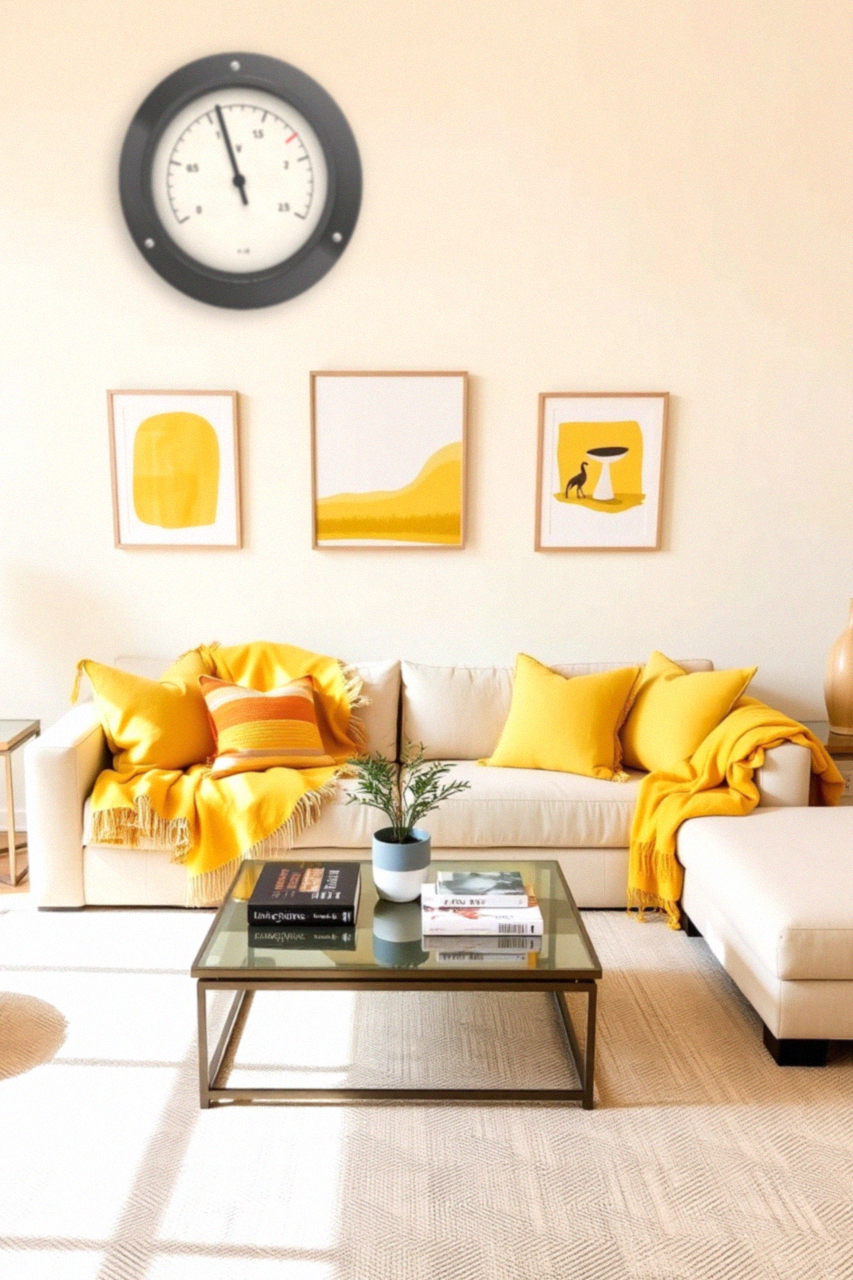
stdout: value=1.1 unit=V
